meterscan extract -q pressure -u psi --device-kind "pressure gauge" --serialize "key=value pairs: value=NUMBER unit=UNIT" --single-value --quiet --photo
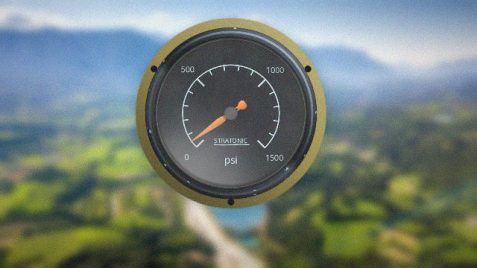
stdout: value=50 unit=psi
